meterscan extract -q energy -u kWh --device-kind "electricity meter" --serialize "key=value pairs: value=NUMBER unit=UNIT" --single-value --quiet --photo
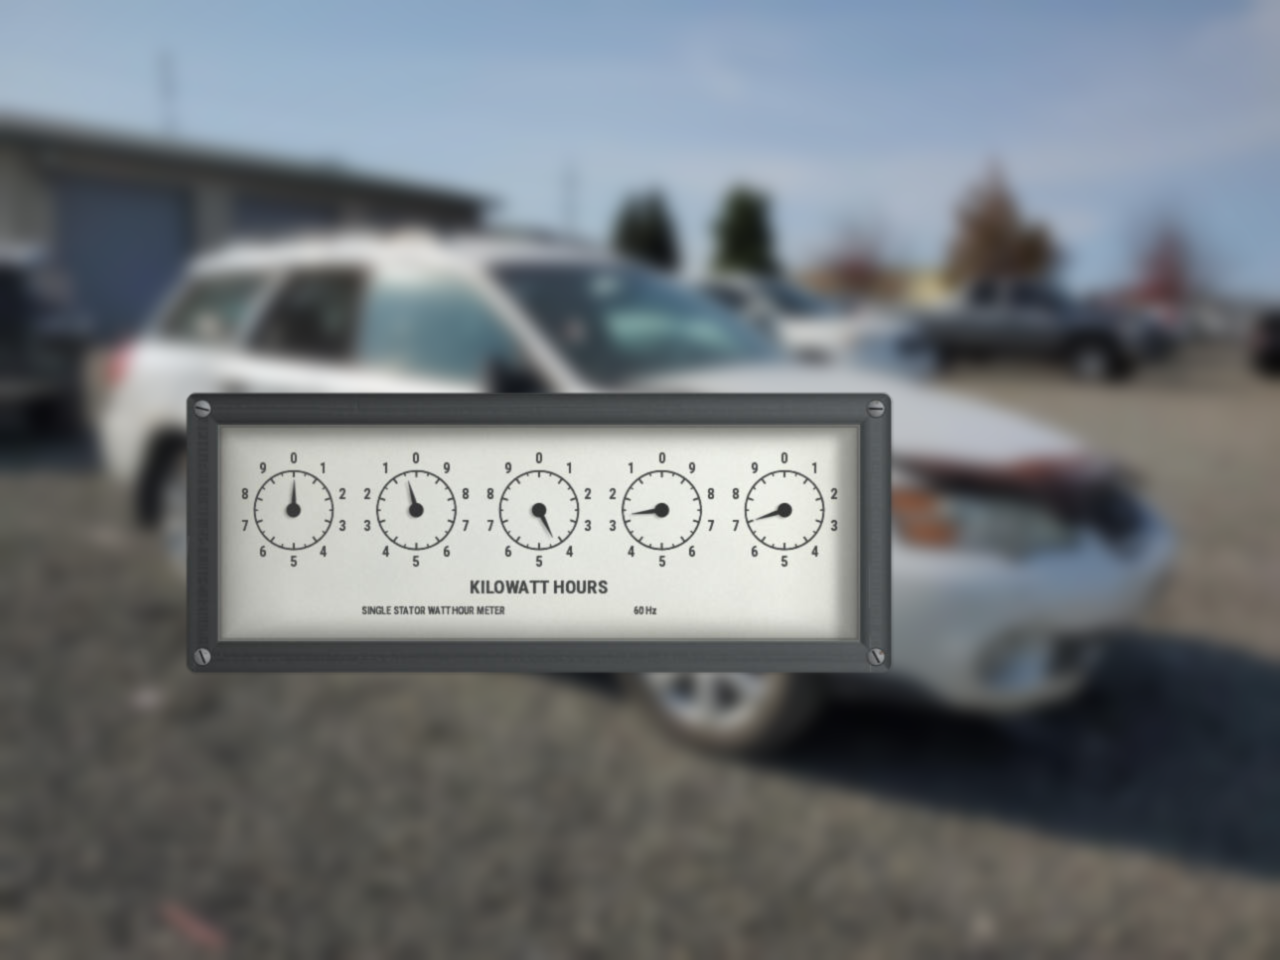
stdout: value=427 unit=kWh
